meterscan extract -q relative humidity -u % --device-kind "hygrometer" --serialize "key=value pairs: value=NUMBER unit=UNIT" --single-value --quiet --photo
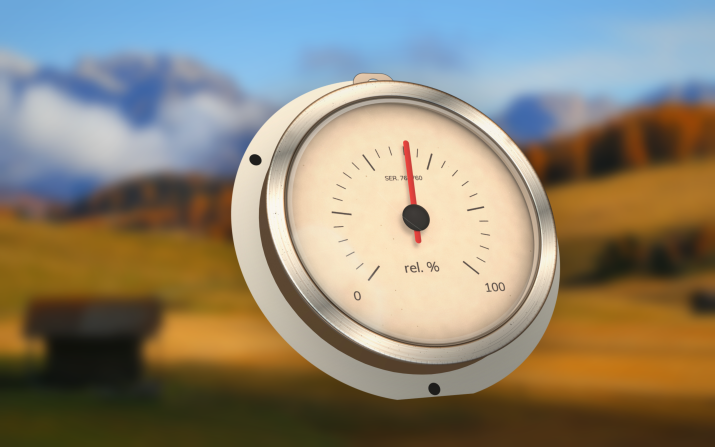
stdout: value=52 unit=%
